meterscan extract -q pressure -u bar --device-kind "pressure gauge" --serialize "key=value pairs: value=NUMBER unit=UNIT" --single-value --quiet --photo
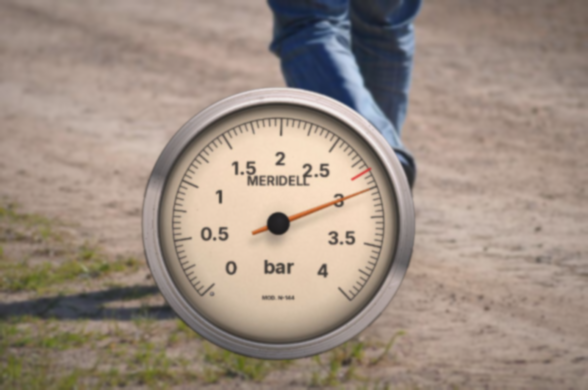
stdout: value=3 unit=bar
